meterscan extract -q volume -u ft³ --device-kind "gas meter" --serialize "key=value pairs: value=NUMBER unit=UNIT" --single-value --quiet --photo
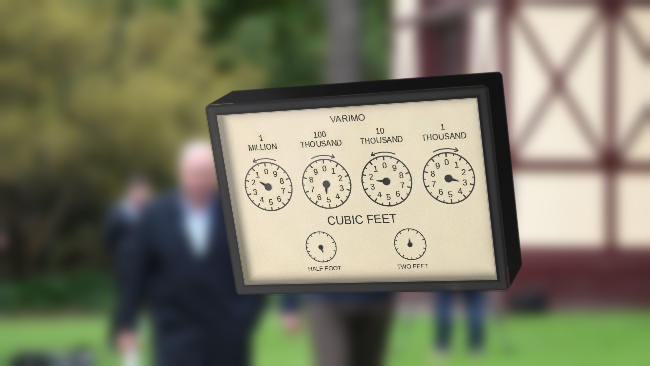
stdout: value=152300 unit=ft³
